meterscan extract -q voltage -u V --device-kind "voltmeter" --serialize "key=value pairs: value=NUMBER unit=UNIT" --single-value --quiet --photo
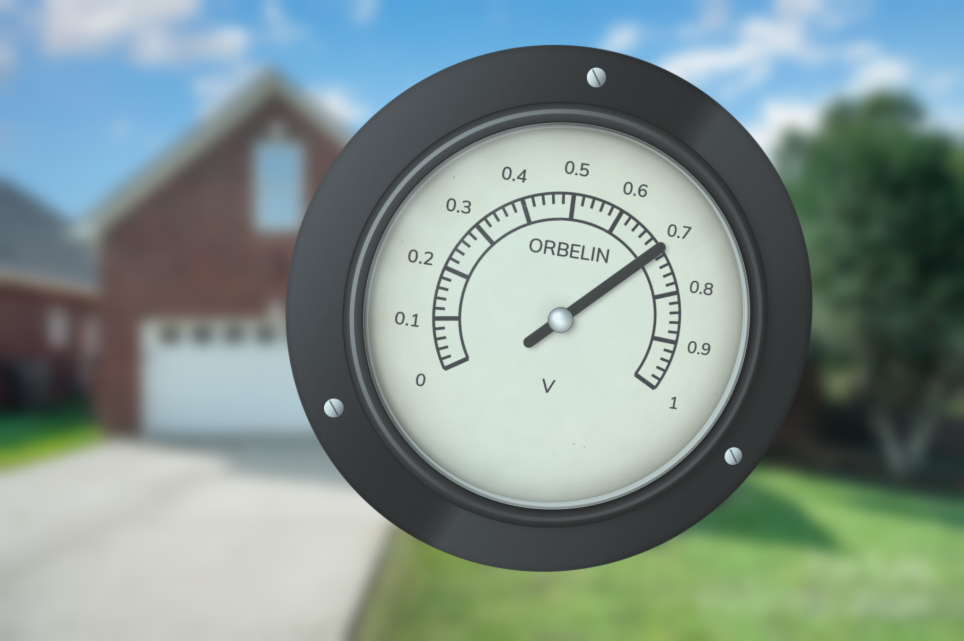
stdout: value=0.7 unit=V
